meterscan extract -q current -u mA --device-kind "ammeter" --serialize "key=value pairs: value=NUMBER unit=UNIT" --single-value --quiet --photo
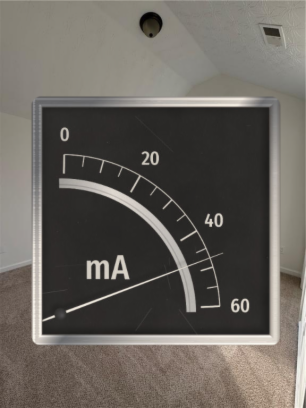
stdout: value=47.5 unit=mA
